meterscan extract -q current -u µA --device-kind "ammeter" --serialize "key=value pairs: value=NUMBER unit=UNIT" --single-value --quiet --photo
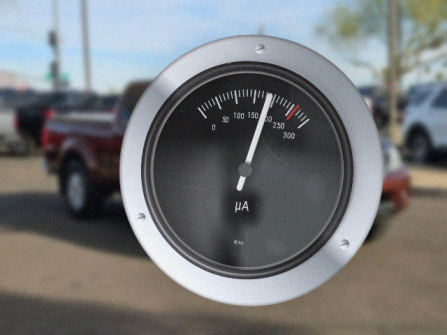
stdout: value=190 unit=µA
